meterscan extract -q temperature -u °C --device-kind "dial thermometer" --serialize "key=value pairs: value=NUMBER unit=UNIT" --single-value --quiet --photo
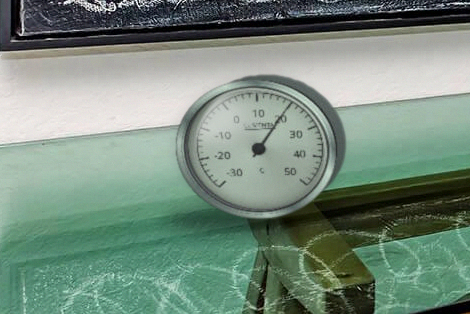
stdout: value=20 unit=°C
